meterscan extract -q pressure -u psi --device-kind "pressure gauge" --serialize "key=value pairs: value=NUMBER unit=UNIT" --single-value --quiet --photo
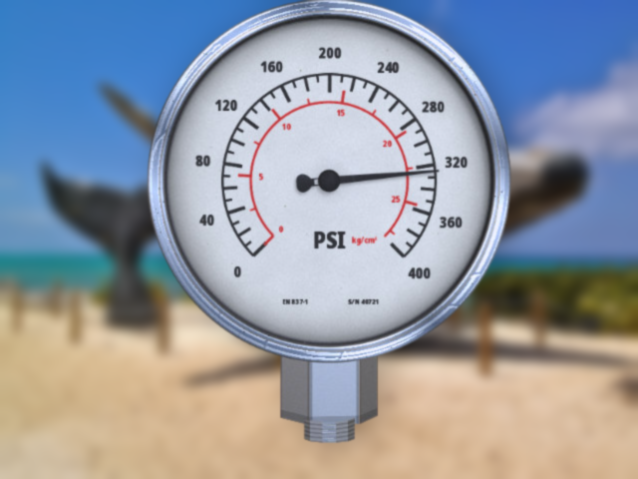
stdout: value=325 unit=psi
